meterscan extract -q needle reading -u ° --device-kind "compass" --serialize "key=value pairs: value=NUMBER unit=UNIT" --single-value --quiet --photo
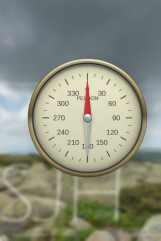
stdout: value=0 unit=°
